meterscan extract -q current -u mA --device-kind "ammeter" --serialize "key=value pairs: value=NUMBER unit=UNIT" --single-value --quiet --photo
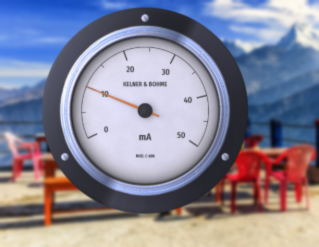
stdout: value=10 unit=mA
